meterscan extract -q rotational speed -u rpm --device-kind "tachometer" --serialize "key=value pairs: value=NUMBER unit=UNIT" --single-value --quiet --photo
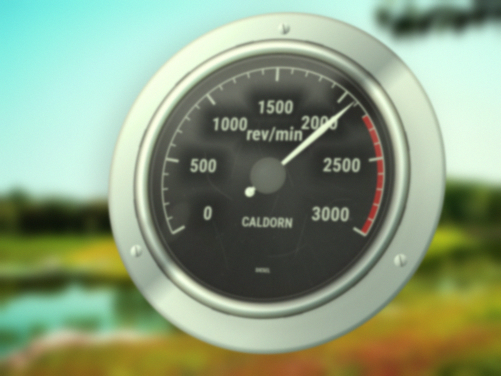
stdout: value=2100 unit=rpm
